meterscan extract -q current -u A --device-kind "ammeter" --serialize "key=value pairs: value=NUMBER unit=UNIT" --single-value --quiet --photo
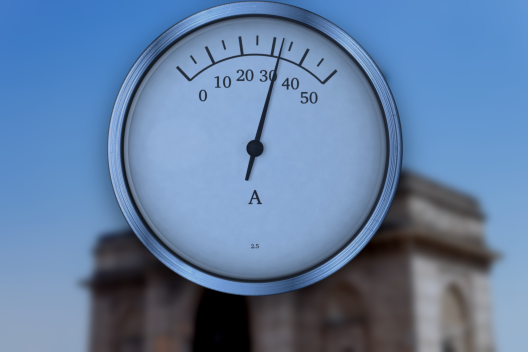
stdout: value=32.5 unit=A
